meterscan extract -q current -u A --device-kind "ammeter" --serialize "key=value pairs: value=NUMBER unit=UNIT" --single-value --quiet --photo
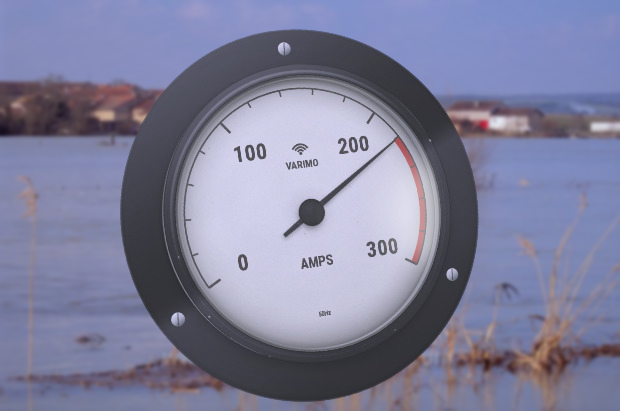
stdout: value=220 unit=A
